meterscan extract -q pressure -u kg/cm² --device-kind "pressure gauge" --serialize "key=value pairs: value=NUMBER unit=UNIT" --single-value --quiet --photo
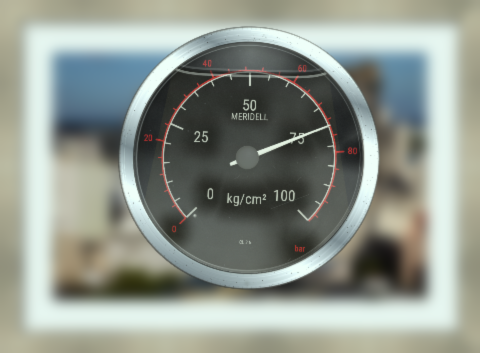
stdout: value=75 unit=kg/cm²
